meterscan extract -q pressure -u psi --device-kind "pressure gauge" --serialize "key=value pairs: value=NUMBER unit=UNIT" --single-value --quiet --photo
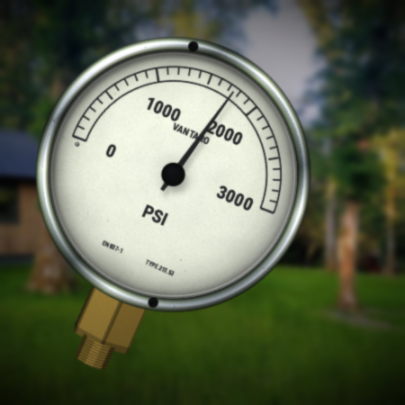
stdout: value=1750 unit=psi
